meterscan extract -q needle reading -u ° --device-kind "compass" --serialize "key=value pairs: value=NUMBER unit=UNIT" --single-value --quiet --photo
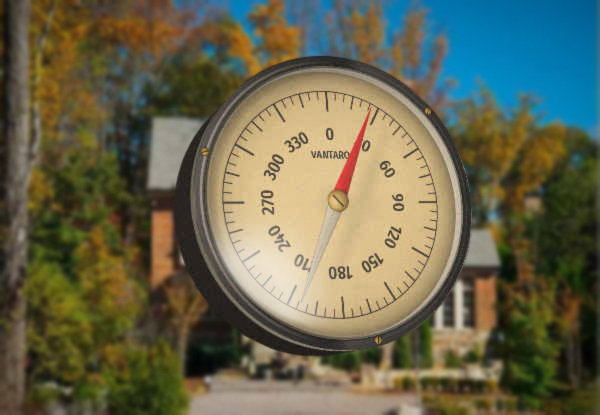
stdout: value=25 unit=°
